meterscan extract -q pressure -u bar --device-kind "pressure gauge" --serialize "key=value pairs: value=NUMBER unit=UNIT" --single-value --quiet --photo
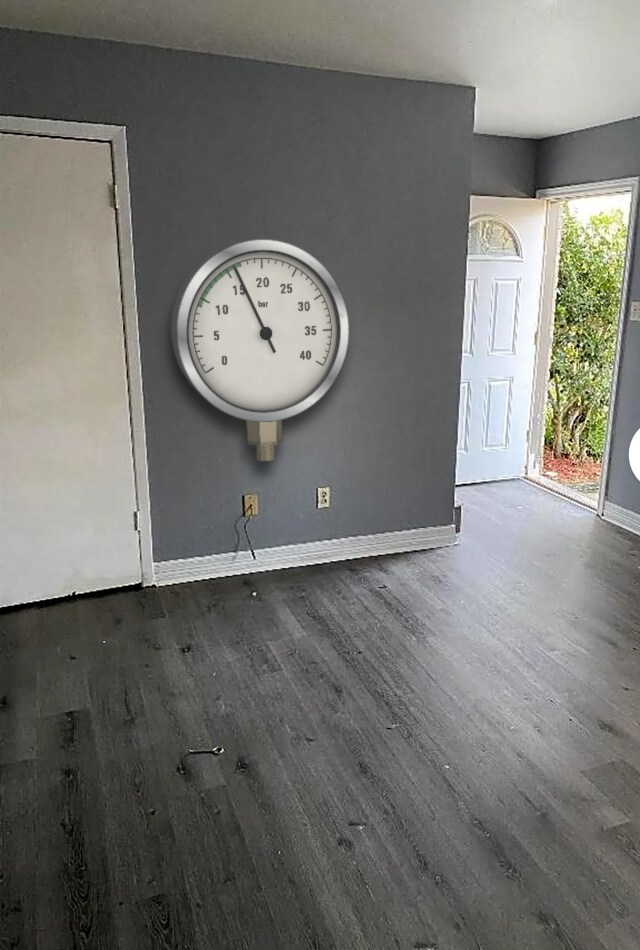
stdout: value=16 unit=bar
